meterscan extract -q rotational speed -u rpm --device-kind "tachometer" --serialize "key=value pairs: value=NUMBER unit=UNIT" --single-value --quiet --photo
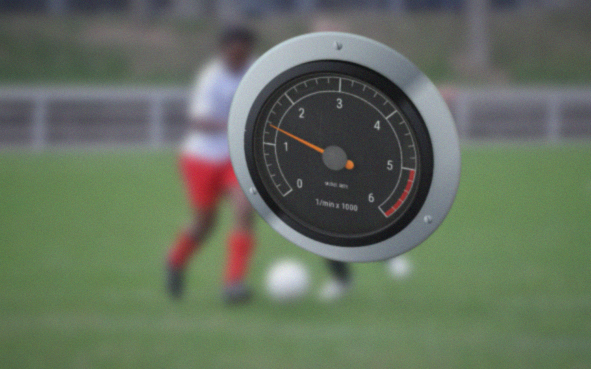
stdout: value=1400 unit=rpm
